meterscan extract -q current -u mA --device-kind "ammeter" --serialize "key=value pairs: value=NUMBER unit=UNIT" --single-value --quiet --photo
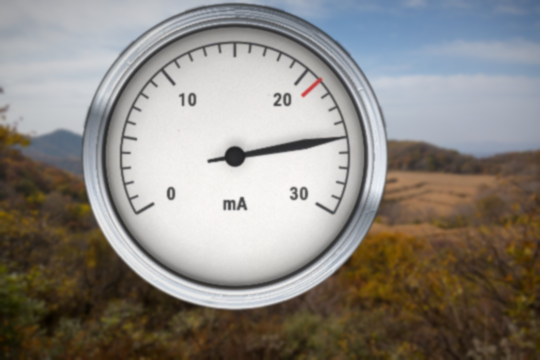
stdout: value=25 unit=mA
